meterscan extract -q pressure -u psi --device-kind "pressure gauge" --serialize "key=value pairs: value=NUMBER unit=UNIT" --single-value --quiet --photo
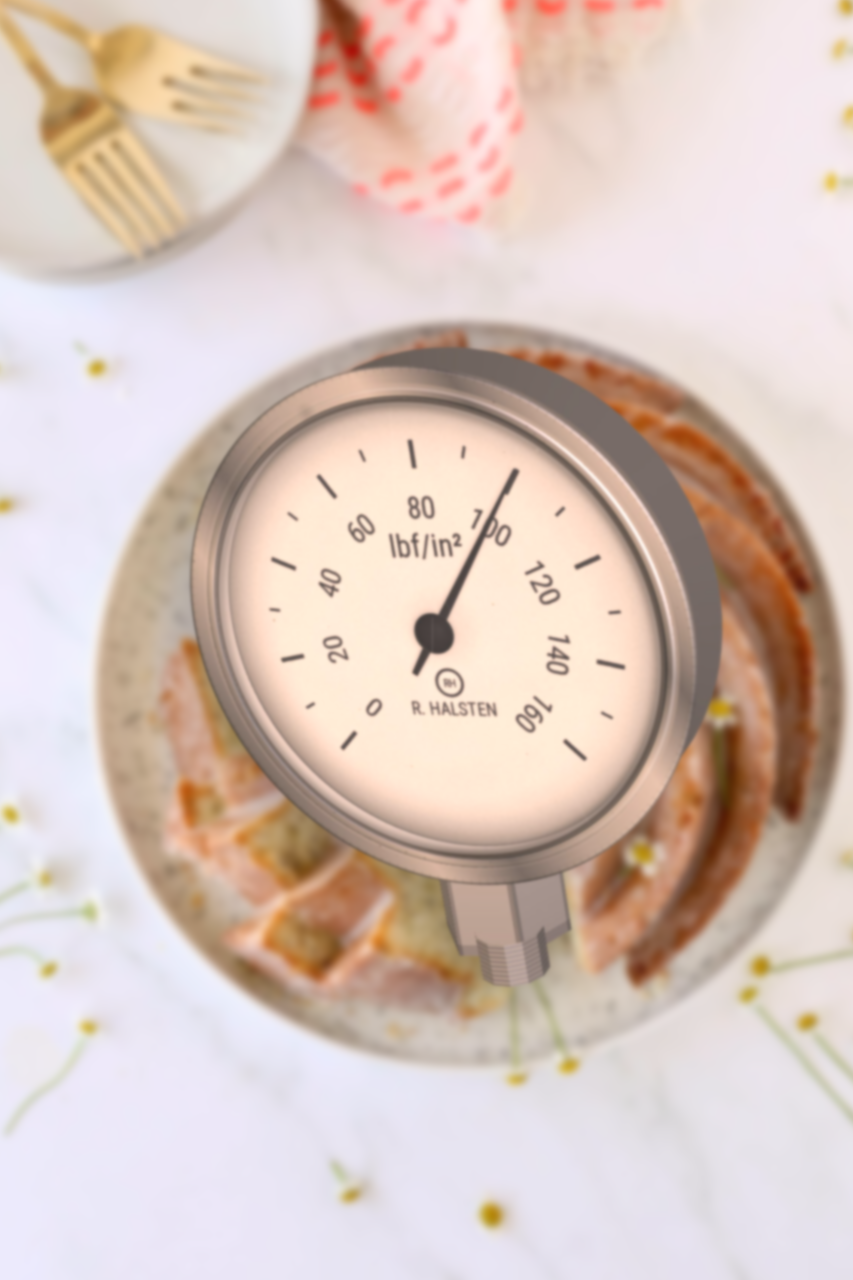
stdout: value=100 unit=psi
